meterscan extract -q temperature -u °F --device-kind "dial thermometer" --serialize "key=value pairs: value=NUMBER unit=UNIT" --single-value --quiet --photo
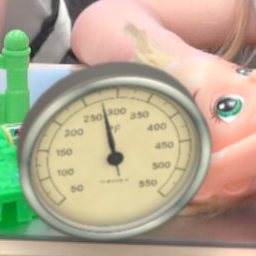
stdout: value=275 unit=°F
